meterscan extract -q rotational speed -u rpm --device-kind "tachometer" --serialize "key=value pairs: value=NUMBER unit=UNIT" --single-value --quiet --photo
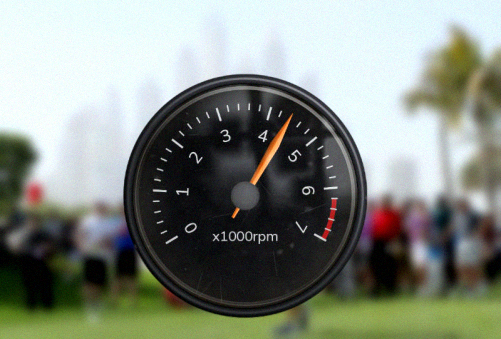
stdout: value=4400 unit=rpm
